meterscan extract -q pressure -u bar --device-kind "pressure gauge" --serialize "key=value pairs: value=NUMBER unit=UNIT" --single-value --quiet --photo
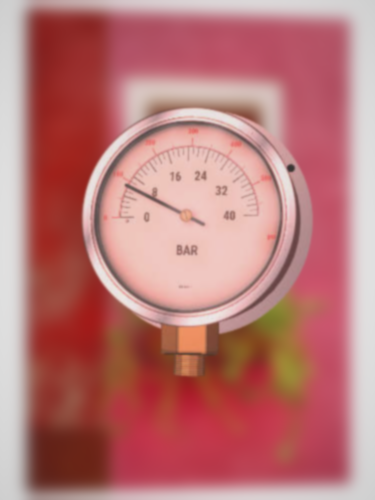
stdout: value=6 unit=bar
